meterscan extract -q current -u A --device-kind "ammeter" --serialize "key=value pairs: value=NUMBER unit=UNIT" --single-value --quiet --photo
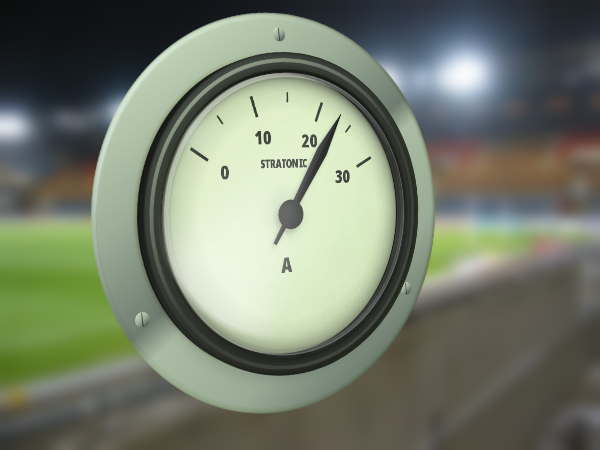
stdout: value=22.5 unit=A
